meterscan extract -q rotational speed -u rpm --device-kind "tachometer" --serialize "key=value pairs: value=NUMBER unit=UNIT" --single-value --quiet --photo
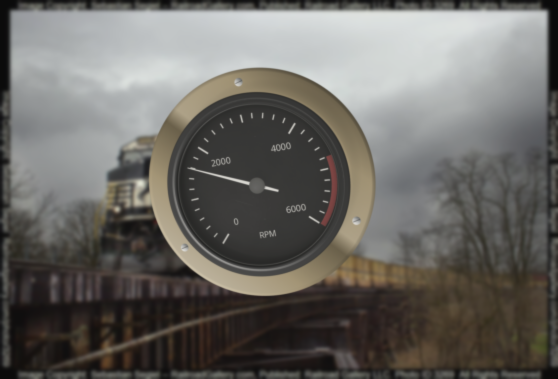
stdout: value=1600 unit=rpm
